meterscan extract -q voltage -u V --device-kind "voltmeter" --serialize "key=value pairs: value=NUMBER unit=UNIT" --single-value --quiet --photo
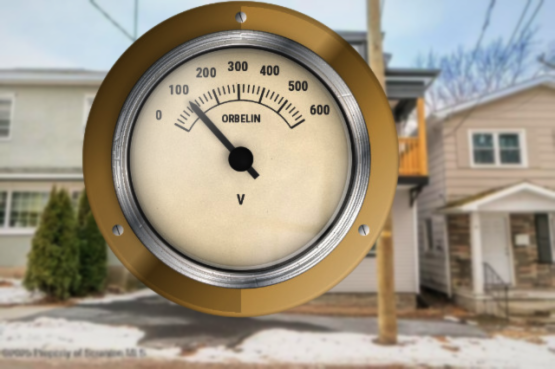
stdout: value=100 unit=V
